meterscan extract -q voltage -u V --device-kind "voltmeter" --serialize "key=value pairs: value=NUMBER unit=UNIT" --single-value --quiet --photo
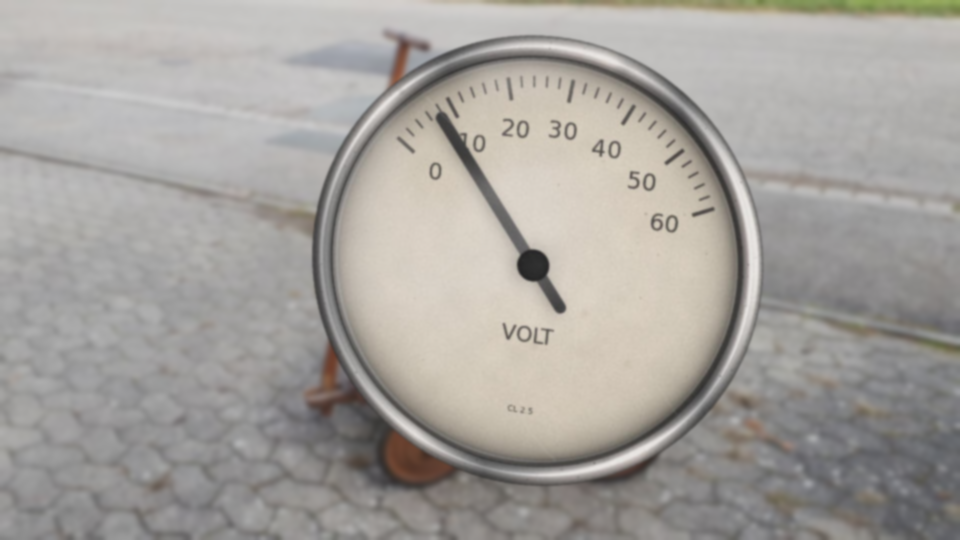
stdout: value=8 unit=V
